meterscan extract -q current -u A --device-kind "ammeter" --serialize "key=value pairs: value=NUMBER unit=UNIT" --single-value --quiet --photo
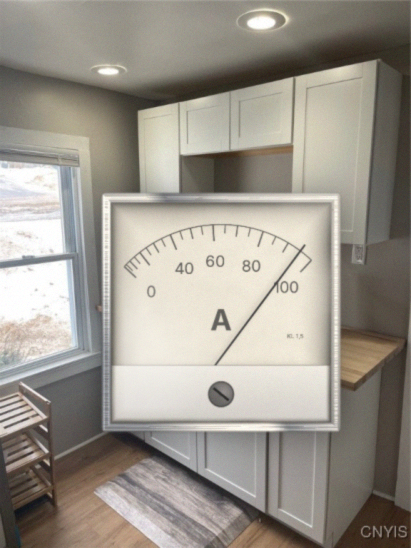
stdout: value=95 unit=A
